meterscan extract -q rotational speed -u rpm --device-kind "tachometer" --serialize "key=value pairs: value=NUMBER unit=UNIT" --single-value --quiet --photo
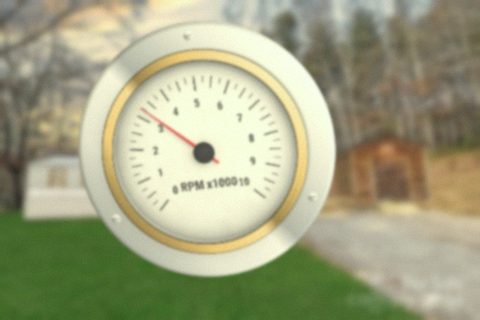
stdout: value=3250 unit=rpm
